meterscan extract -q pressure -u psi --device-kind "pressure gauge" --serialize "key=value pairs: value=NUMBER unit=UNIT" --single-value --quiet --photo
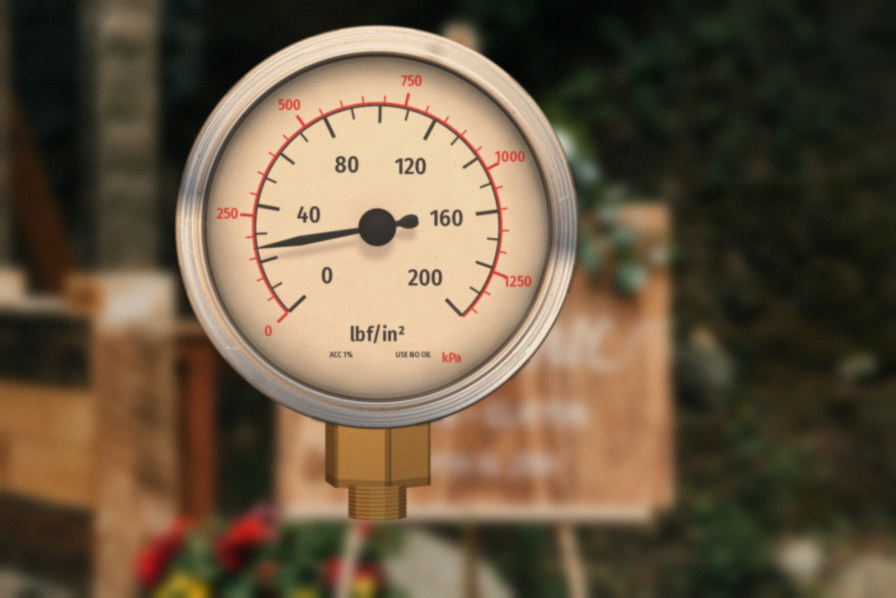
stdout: value=25 unit=psi
